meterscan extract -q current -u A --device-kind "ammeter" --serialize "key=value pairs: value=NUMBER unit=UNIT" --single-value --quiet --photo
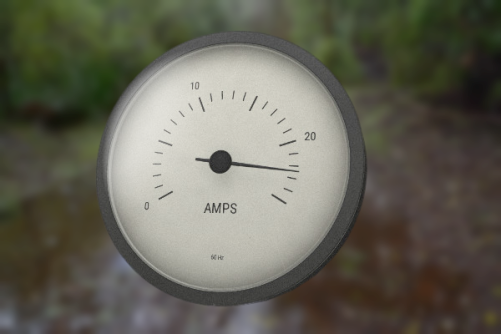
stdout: value=22.5 unit=A
